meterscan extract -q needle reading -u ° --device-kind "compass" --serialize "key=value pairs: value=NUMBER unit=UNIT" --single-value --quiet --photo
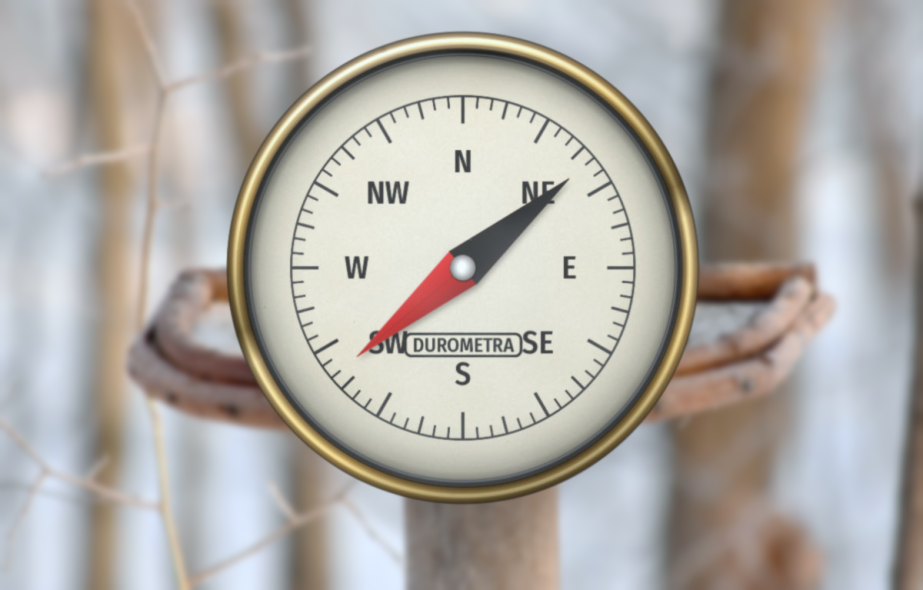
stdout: value=230 unit=°
